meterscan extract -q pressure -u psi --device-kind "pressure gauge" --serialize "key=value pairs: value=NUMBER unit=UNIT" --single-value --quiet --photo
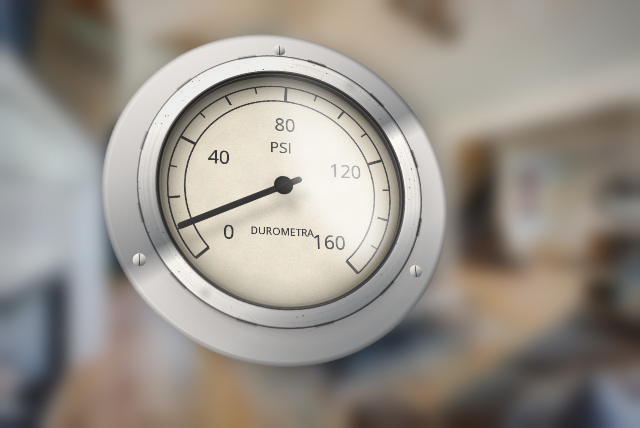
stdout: value=10 unit=psi
